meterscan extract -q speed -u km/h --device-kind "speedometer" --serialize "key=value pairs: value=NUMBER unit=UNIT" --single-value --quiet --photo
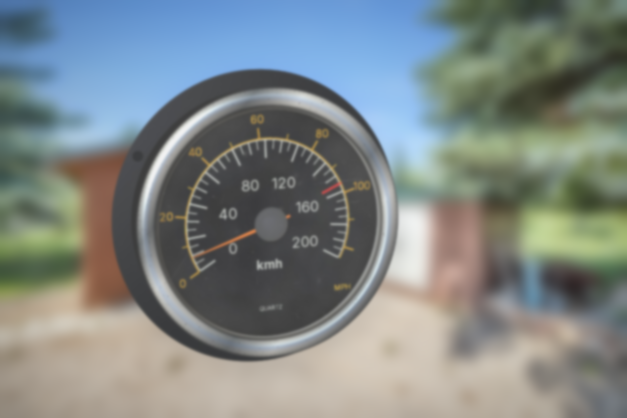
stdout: value=10 unit=km/h
